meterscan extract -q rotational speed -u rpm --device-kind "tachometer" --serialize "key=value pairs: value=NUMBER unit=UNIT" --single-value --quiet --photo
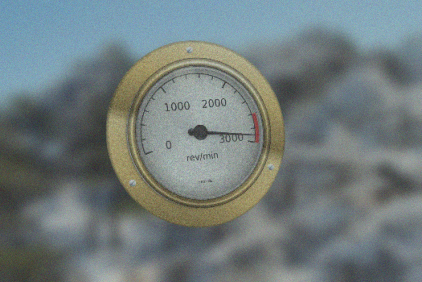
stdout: value=2900 unit=rpm
